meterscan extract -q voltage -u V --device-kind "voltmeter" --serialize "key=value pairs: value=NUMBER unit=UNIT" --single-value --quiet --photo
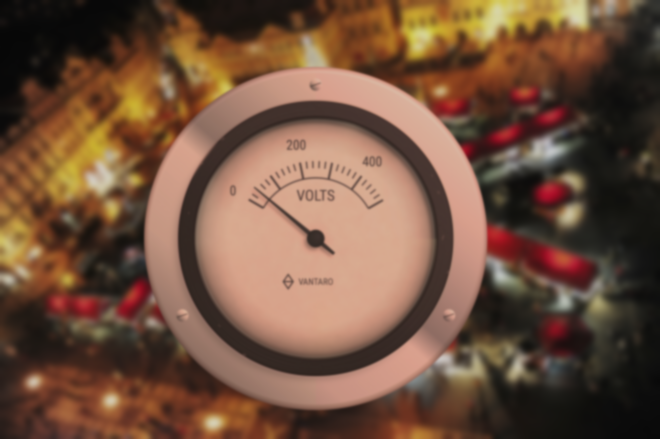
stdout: value=40 unit=V
